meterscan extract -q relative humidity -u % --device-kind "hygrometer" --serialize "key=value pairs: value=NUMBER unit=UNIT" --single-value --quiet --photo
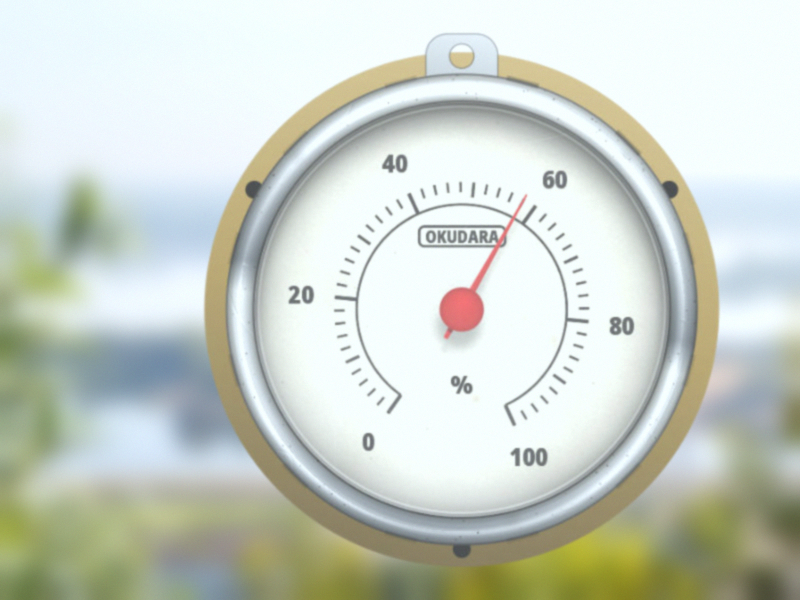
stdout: value=58 unit=%
